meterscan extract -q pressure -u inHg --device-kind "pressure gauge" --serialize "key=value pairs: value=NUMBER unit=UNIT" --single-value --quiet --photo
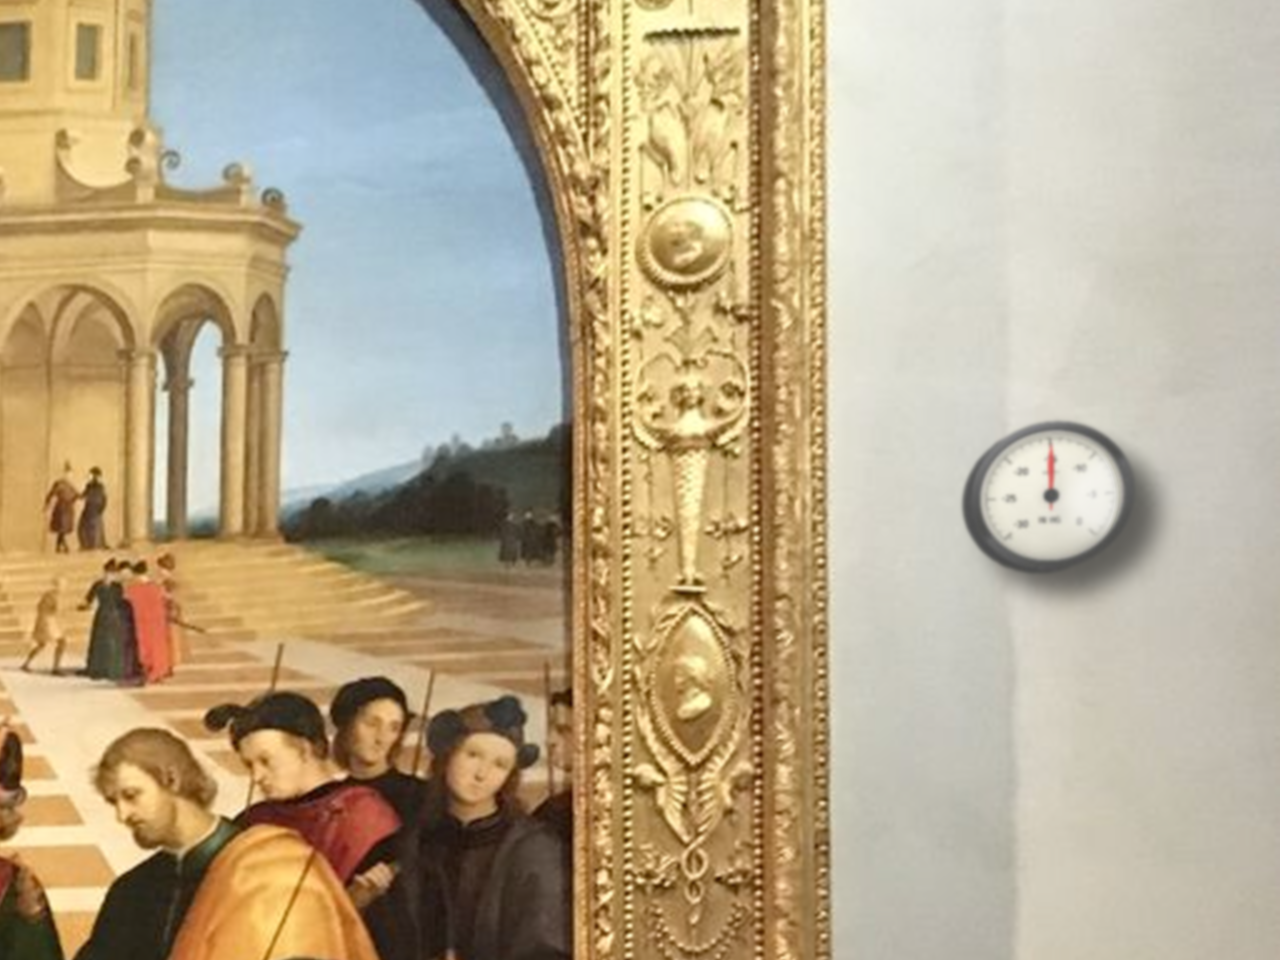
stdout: value=-15 unit=inHg
